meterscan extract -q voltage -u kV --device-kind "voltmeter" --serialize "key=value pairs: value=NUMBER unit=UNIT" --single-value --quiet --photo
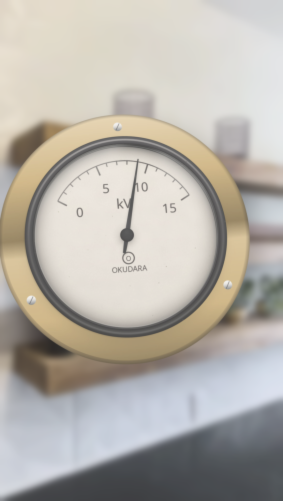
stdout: value=9 unit=kV
